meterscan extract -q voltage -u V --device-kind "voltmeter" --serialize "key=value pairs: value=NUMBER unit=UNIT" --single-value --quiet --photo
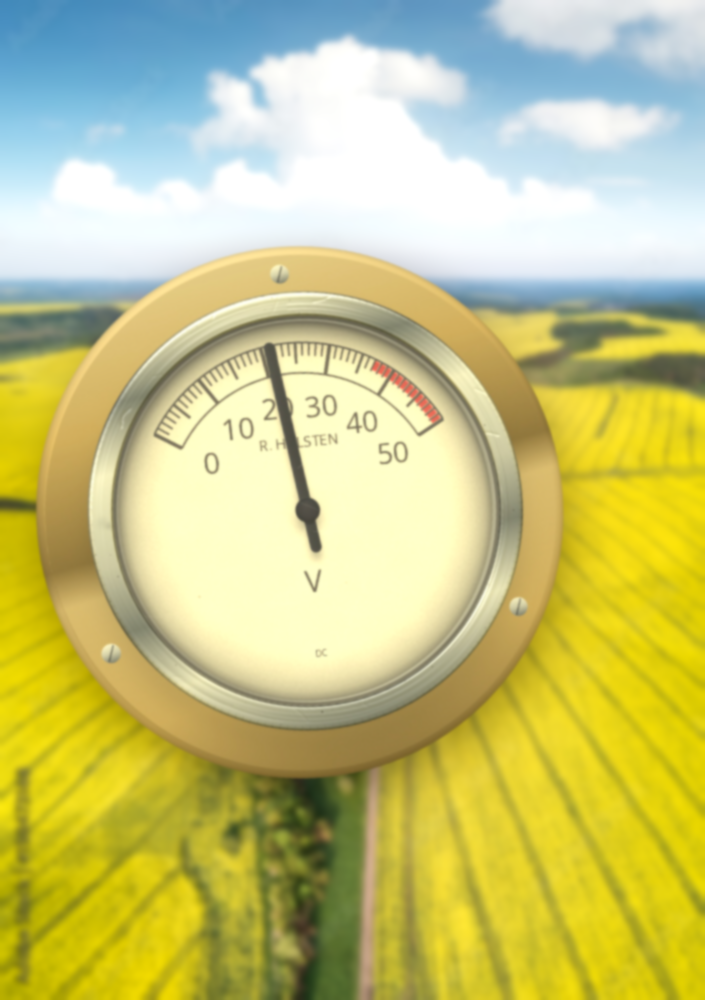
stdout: value=21 unit=V
